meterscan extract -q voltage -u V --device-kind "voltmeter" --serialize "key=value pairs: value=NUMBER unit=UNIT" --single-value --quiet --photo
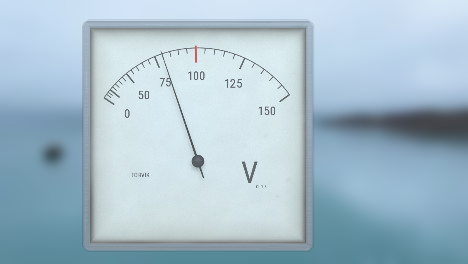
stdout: value=80 unit=V
